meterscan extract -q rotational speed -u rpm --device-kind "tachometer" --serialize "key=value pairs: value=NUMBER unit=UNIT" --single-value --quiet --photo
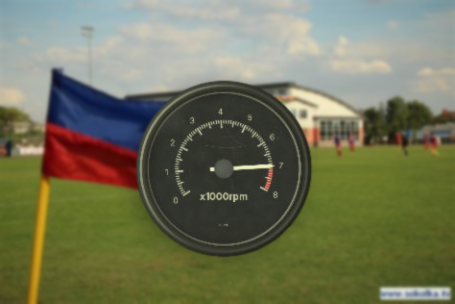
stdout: value=7000 unit=rpm
